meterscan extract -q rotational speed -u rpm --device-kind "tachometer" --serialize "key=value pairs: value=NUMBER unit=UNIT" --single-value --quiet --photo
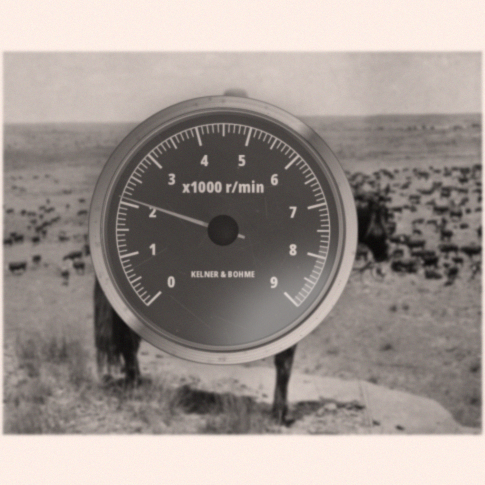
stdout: value=2100 unit=rpm
